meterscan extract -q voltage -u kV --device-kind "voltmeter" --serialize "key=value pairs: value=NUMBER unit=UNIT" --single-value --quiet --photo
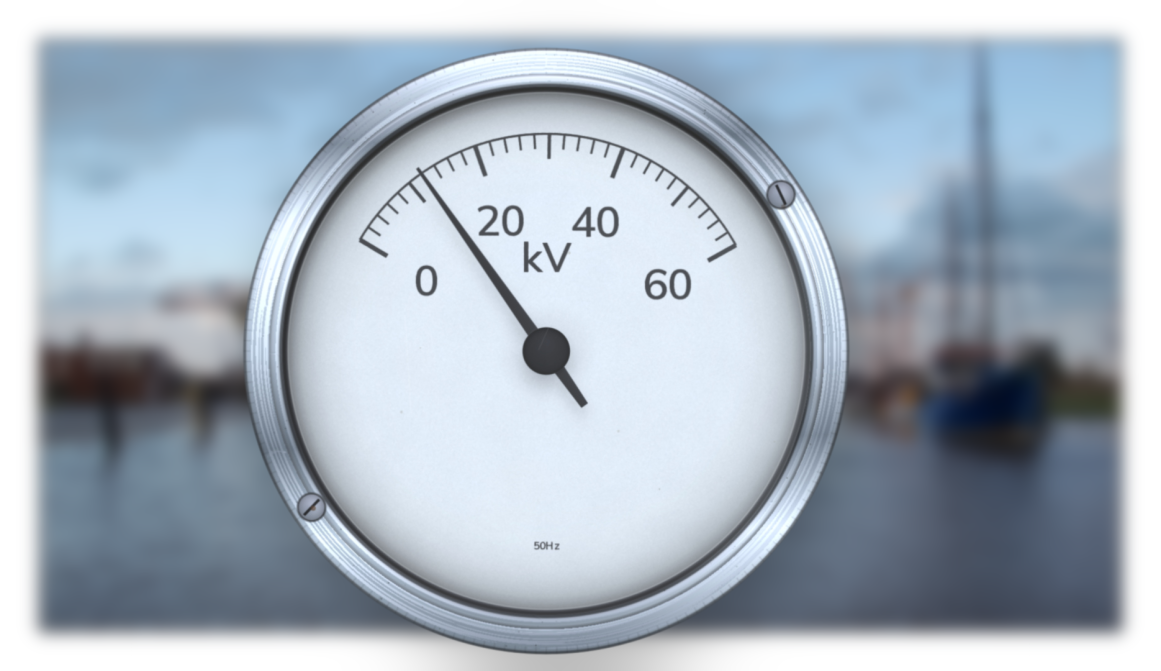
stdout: value=12 unit=kV
